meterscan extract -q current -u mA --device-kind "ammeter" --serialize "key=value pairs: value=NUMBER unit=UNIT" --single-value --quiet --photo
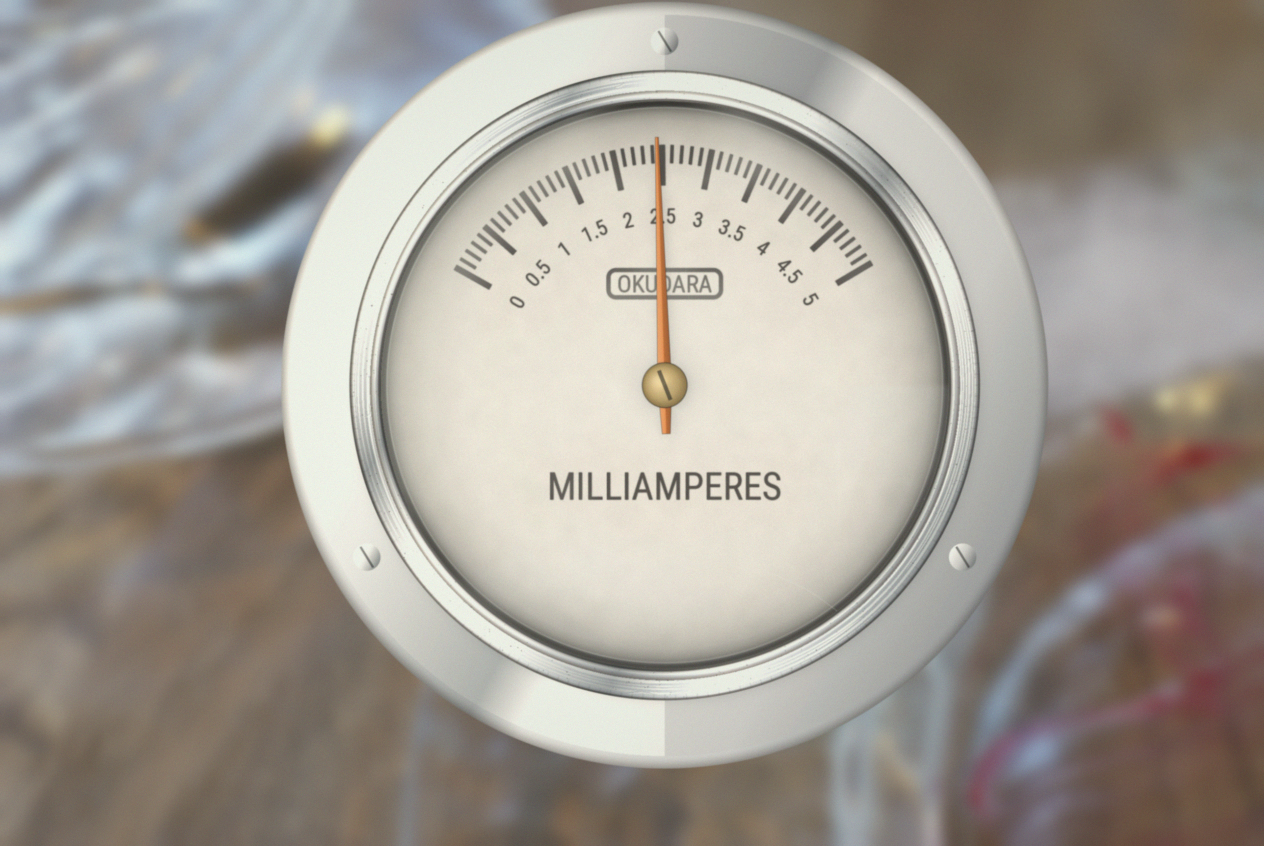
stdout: value=2.45 unit=mA
